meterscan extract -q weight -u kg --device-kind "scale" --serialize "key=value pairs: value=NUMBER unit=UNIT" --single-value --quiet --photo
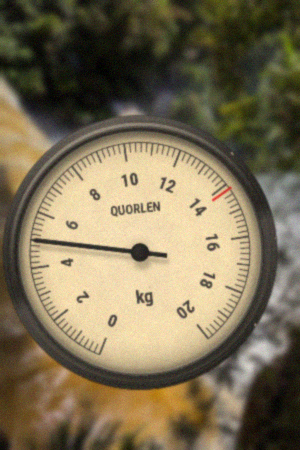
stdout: value=5 unit=kg
